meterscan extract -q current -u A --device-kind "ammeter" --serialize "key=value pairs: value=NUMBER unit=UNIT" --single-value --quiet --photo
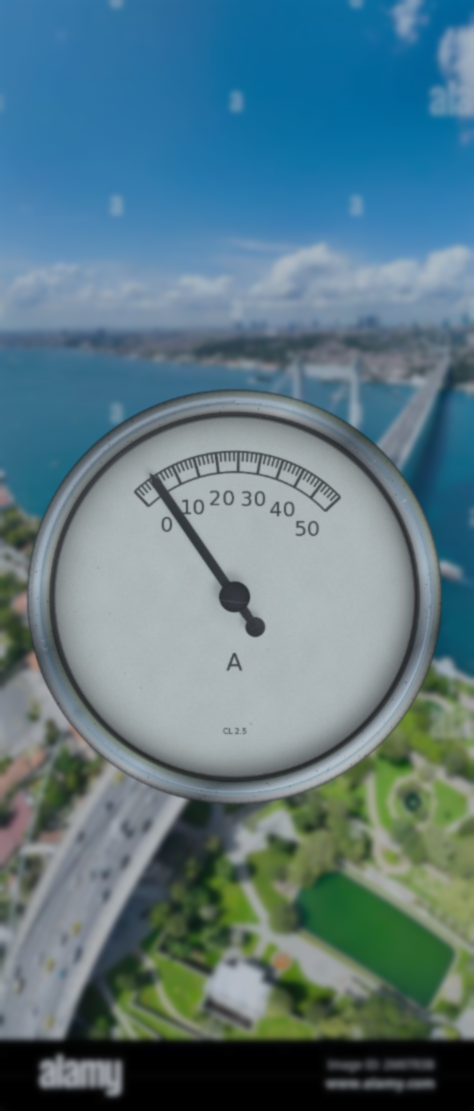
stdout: value=5 unit=A
